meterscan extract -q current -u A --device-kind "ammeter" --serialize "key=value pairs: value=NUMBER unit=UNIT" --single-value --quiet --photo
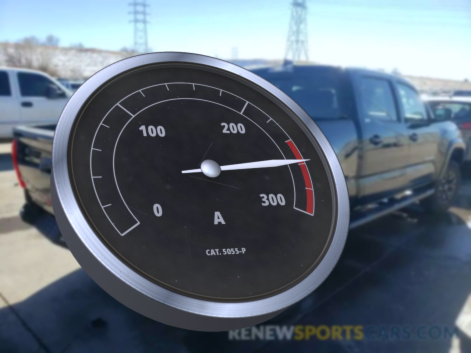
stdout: value=260 unit=A
